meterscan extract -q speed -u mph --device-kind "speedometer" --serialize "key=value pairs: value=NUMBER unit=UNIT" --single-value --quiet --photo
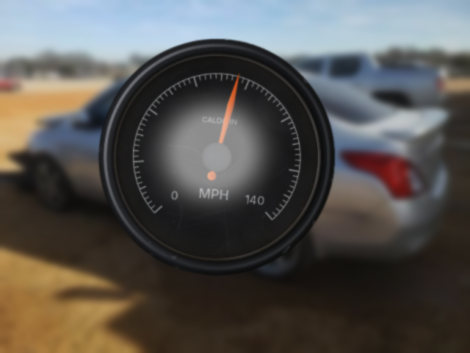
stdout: value=76 unit=mph
